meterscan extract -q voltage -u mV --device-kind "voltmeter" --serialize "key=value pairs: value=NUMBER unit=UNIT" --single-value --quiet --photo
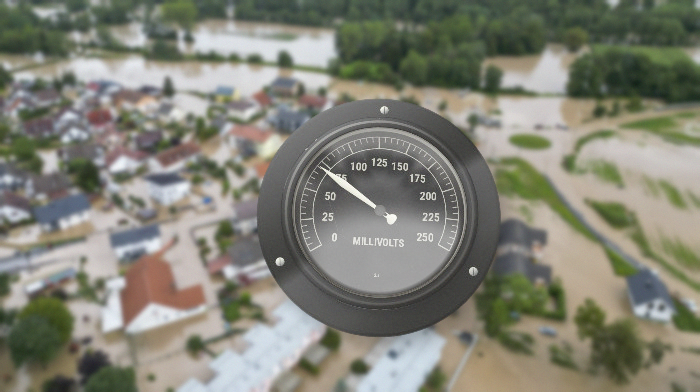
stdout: value=70 unit=mV
